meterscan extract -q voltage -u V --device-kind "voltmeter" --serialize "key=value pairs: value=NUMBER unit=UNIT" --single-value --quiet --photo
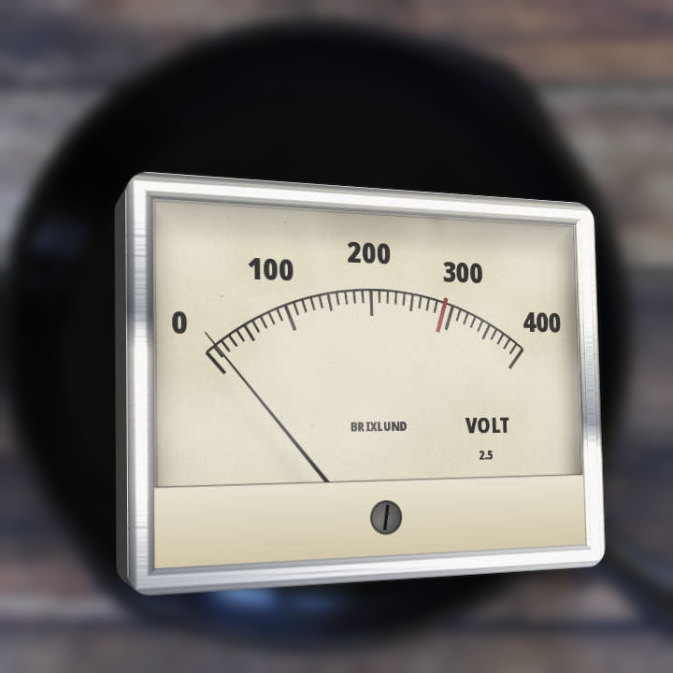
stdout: value=10 unit=V
